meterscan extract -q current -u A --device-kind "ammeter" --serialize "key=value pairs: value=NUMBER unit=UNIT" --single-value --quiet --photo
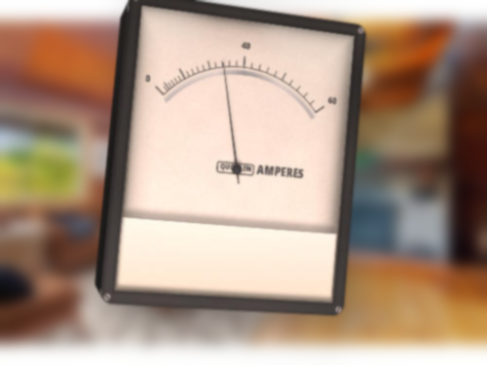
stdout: value=34 unit=A
